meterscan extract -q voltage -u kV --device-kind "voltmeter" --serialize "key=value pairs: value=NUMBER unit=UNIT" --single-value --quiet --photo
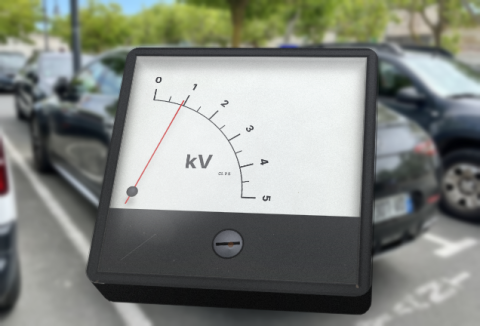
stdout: value=1 unit=kV
